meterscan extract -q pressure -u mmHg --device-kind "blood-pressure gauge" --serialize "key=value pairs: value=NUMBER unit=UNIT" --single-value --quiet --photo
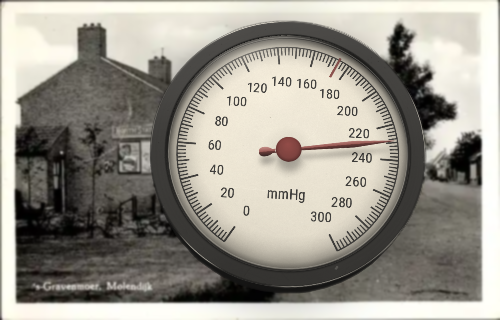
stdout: value=230 unit=mmHg
